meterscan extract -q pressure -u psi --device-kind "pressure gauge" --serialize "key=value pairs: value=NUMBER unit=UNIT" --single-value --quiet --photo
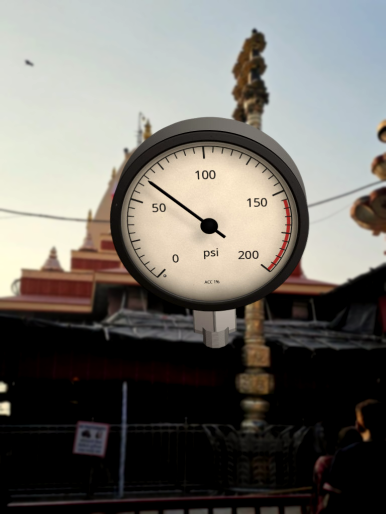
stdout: value=65 unit=psi
